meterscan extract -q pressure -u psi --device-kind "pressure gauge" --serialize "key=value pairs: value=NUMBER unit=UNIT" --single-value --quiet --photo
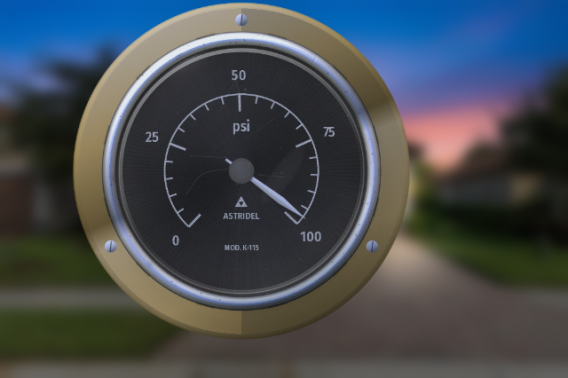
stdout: value=97.5 unit=psi
